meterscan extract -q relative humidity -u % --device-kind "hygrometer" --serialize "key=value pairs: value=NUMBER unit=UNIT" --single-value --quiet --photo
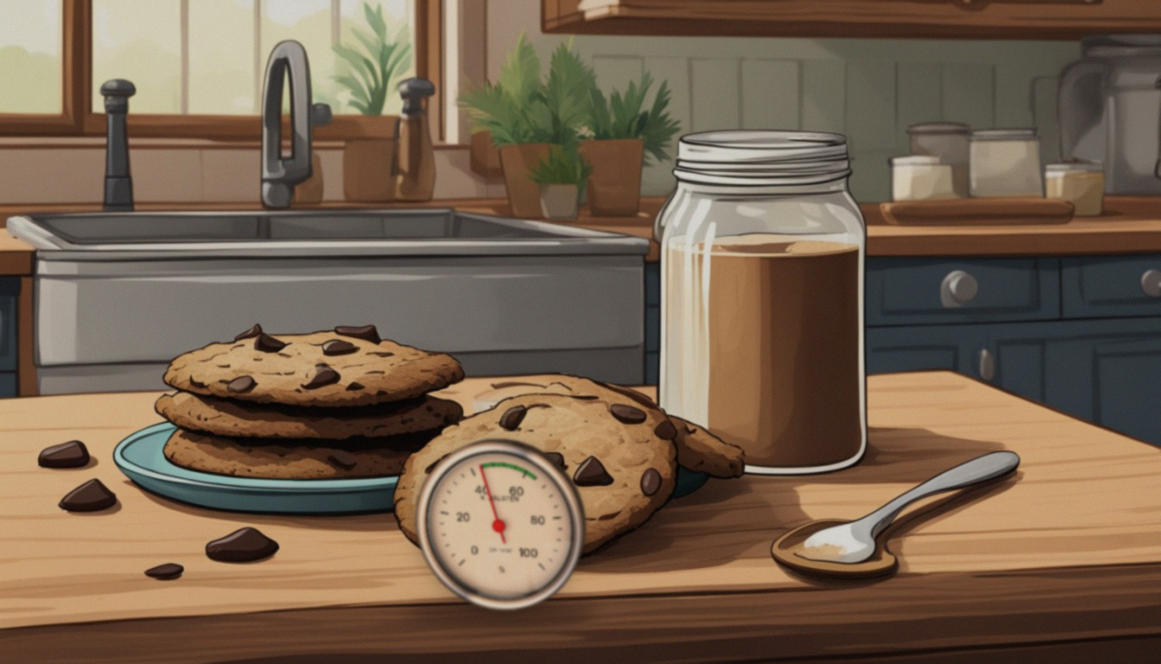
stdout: value=44 unit=%
